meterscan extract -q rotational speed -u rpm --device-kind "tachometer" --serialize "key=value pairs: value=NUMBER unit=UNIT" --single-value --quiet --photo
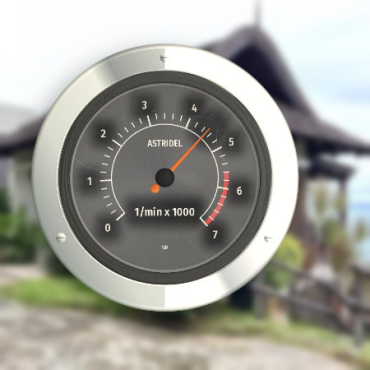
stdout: value=4500 unit=rpm
